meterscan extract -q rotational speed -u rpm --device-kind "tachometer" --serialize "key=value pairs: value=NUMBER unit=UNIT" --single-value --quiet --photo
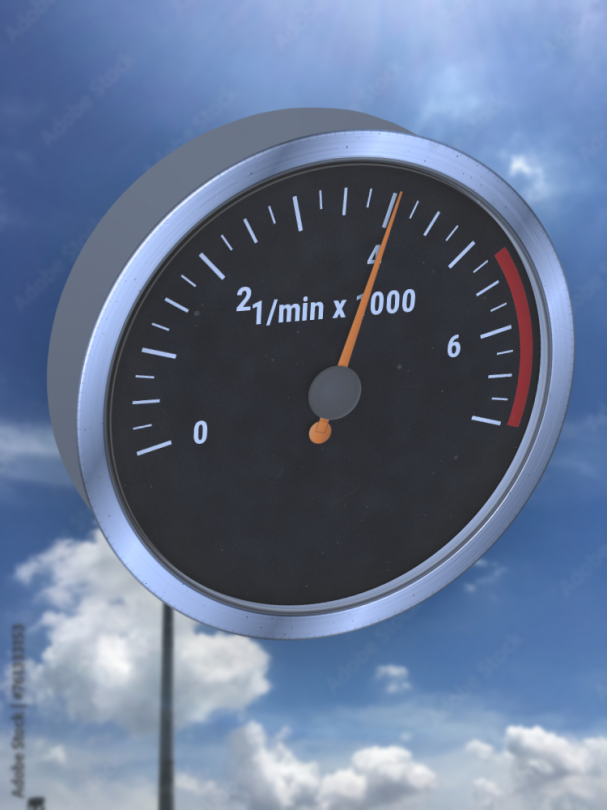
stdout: value=4000 unit=rpm
